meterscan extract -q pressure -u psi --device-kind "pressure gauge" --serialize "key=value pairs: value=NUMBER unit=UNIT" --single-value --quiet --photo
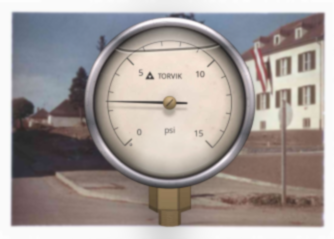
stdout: value=2.5 unit=psi
